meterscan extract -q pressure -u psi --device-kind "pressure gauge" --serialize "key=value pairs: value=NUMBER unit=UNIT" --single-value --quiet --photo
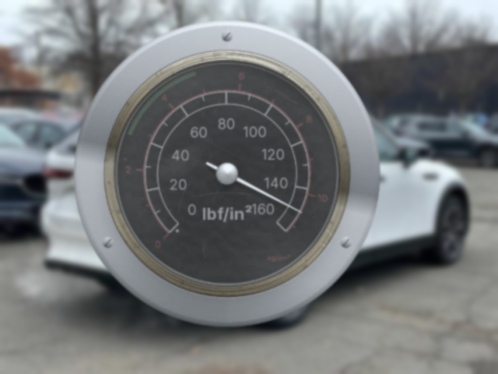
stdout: value=150 unit=psi
